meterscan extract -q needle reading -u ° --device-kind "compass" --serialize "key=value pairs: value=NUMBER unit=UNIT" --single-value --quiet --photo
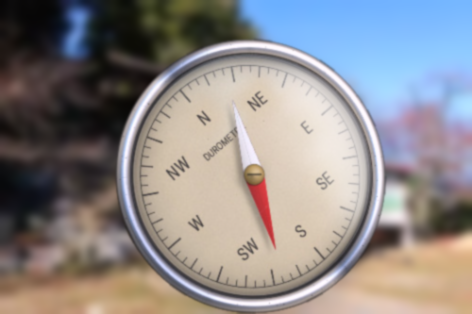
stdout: value=205 unit=°
